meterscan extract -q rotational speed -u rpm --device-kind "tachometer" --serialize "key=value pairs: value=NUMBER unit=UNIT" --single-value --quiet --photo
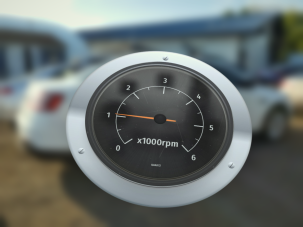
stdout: value=1000 unit=rpm
